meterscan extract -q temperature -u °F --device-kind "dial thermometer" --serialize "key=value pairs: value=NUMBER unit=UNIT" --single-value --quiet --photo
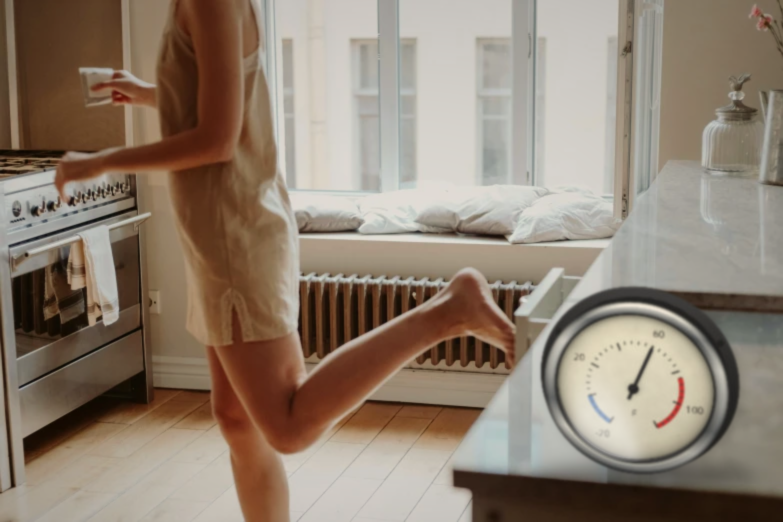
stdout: value=60 unit=°F
